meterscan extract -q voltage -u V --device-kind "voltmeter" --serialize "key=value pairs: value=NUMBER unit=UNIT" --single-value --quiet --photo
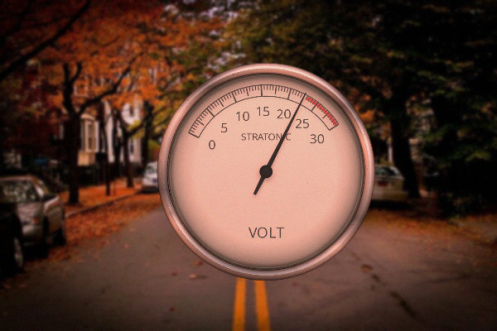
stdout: value=22.5 unit=V
